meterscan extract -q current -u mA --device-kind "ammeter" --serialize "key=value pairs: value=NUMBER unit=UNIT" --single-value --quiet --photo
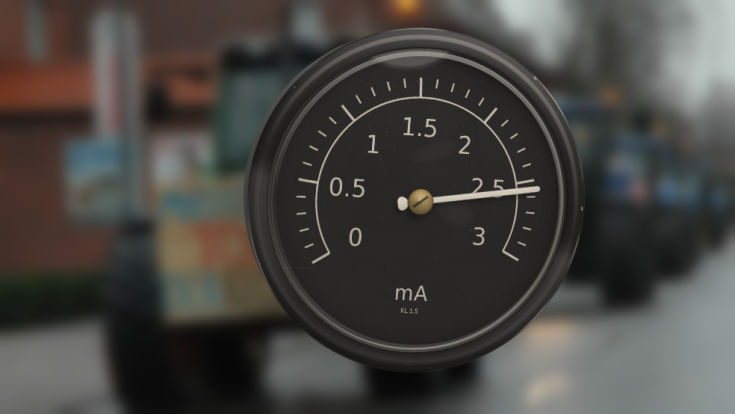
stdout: value=2.55 unit=mA
